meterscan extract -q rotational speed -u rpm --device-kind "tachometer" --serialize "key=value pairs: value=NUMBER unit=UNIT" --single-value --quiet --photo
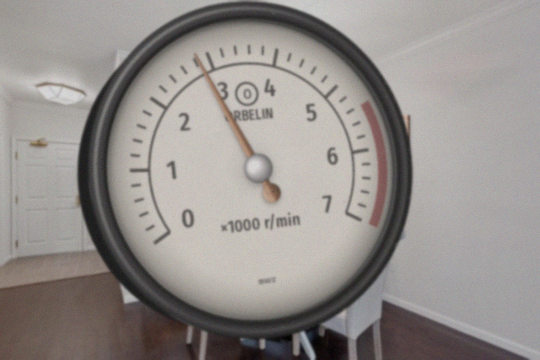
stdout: value=2800 unit=rpm
